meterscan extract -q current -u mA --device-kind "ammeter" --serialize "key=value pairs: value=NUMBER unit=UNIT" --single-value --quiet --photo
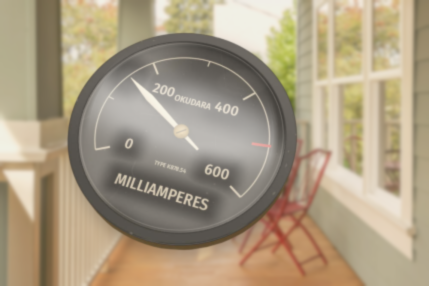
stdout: value=150 unit=mA
